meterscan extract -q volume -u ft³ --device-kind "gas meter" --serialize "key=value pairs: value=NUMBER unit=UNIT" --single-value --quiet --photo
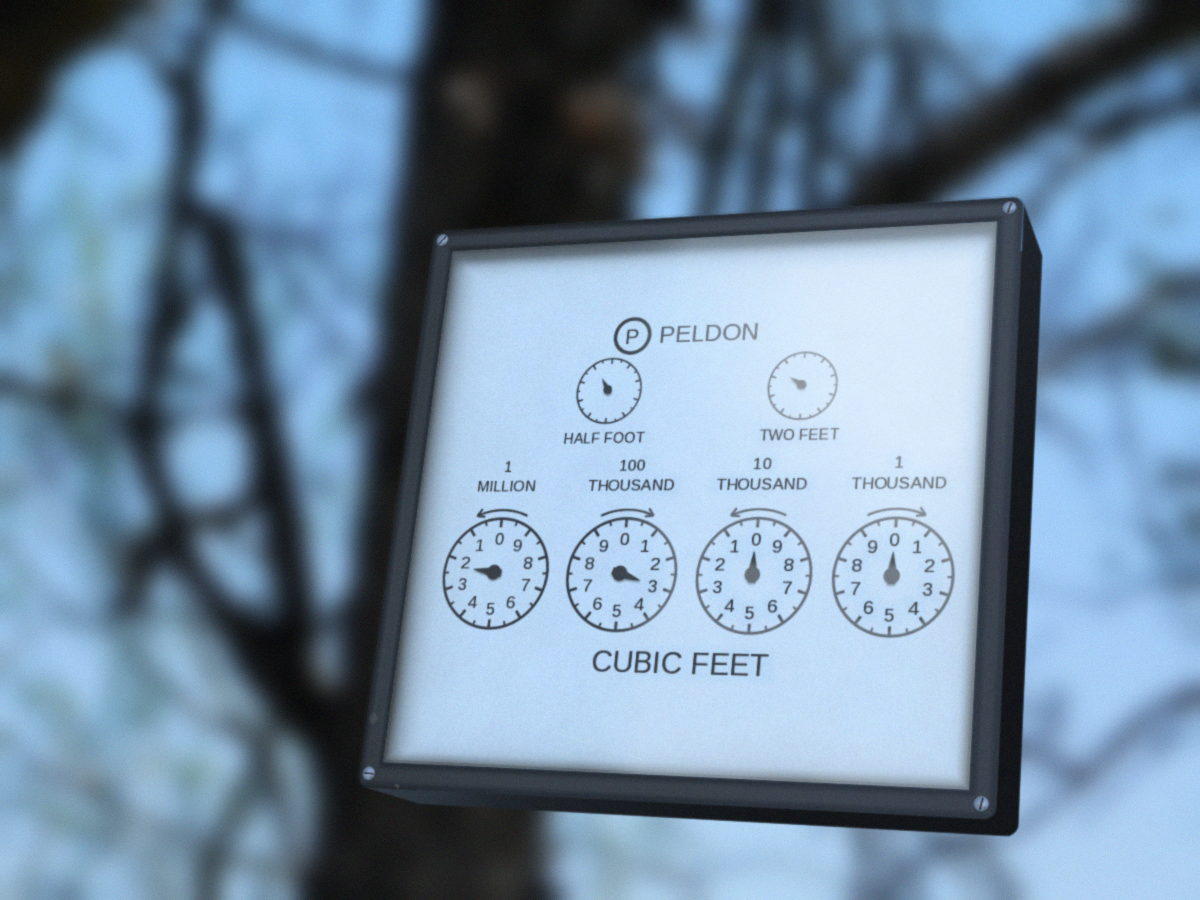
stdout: value=230000 unit=ft³
